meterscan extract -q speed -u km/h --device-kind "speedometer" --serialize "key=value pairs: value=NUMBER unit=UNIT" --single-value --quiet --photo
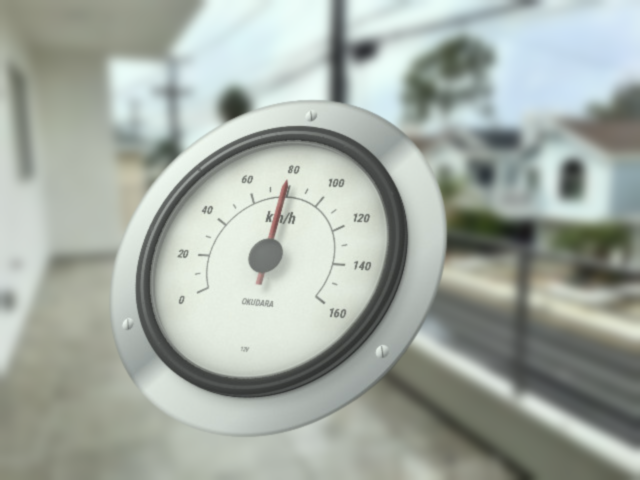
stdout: value=80 unit=km/h
